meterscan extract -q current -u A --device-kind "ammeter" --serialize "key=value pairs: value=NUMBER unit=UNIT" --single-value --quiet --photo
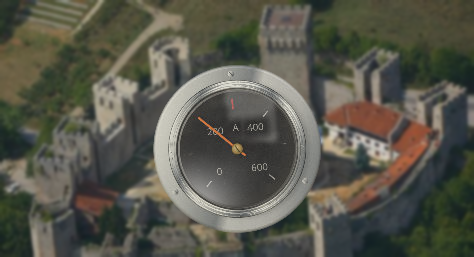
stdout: value=200 unit=A
